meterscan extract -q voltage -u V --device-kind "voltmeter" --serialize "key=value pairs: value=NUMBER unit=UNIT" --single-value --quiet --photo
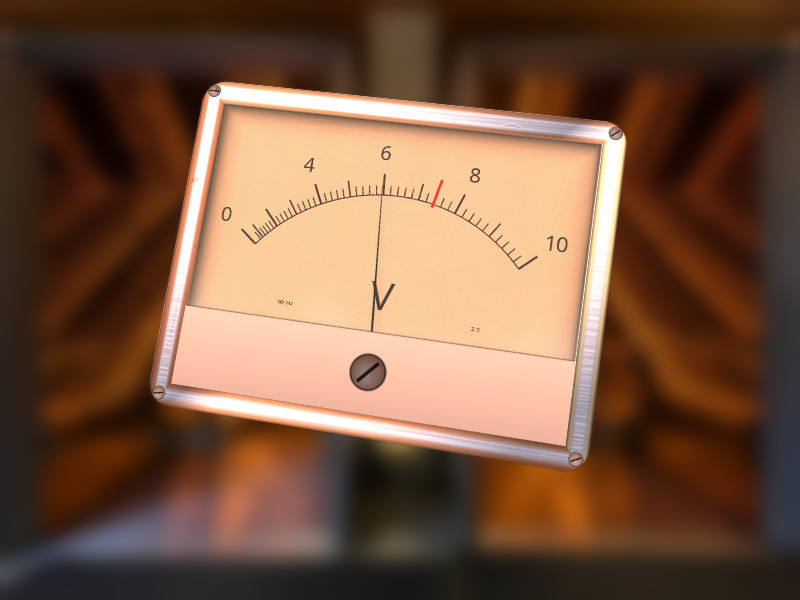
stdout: value=6 unit=V
